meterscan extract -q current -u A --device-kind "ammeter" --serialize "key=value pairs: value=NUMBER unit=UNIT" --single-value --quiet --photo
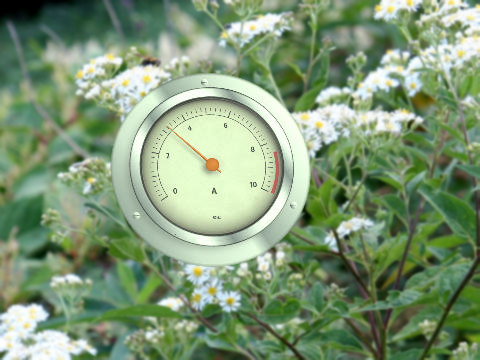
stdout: value=3.2 unit=A
